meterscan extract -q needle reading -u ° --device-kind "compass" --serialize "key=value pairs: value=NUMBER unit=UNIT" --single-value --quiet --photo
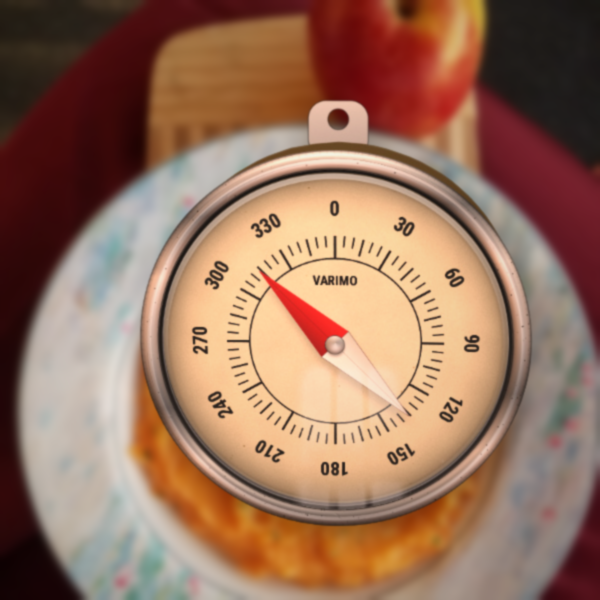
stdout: value=315 unit=°
